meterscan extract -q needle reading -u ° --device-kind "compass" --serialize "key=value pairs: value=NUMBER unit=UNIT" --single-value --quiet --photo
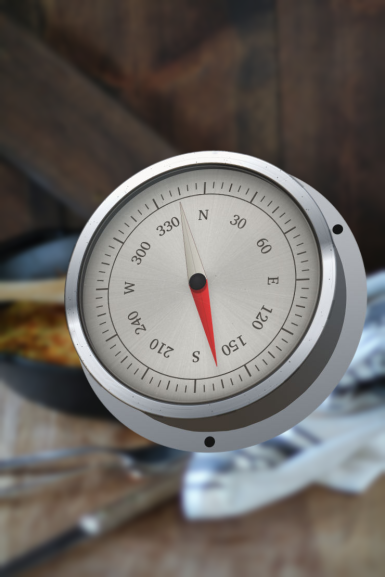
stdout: value=165 unit=°
